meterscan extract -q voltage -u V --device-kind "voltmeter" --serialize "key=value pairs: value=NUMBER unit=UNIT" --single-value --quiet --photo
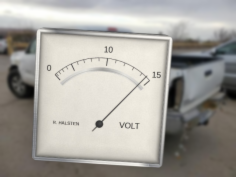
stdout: value=14.5 unit=V
